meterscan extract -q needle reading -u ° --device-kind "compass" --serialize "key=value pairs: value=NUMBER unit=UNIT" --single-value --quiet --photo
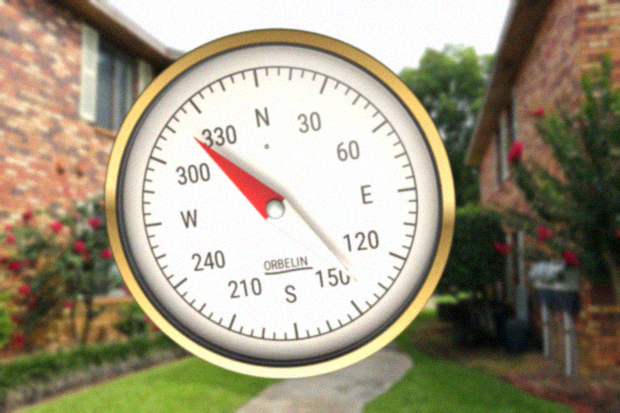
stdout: value=320 unit=°
